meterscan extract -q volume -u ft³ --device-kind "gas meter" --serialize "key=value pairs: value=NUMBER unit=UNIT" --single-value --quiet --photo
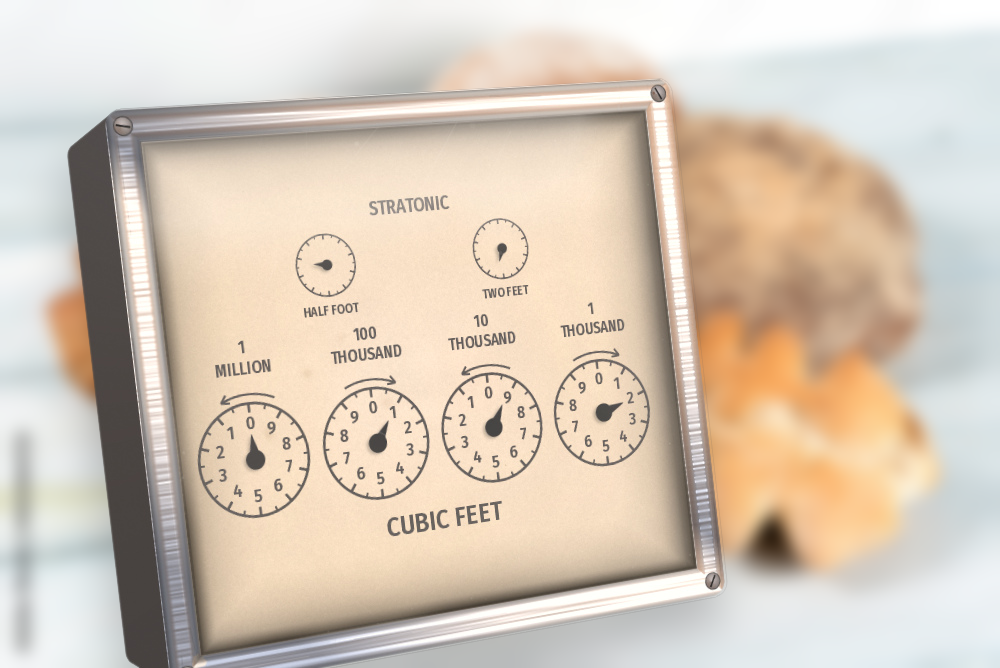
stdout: value=9200 unit=ft³
